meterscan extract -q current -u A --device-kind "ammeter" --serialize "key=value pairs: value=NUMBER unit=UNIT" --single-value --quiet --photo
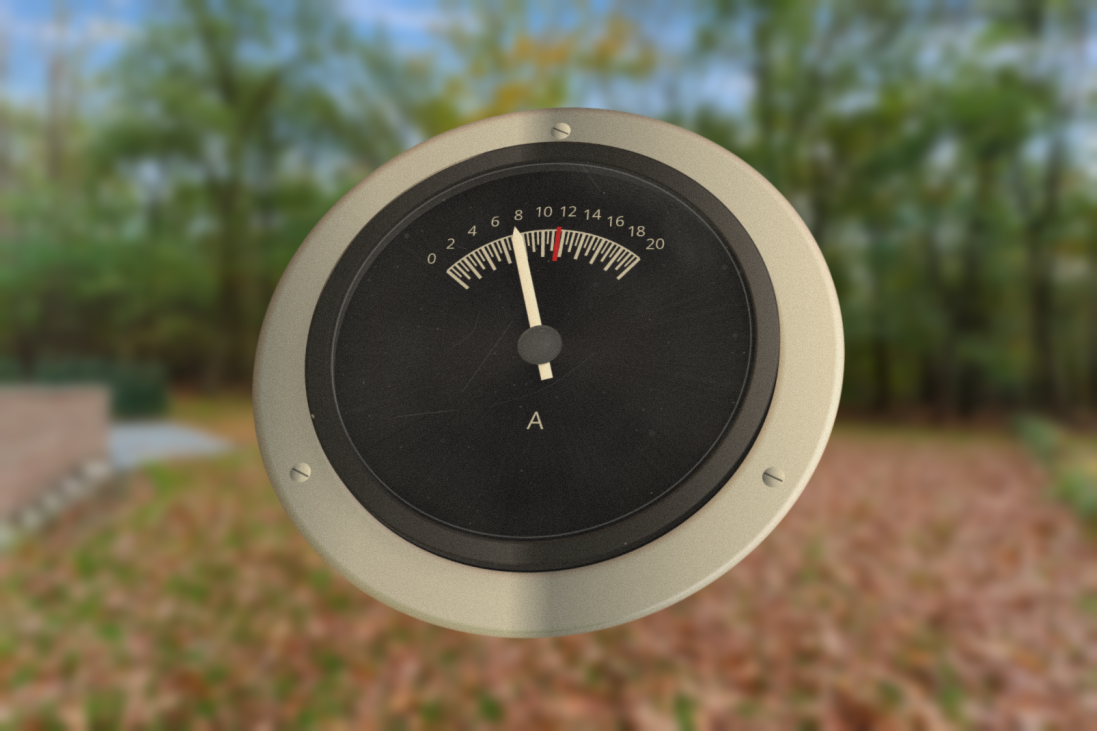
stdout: value=7.5 unit=A
